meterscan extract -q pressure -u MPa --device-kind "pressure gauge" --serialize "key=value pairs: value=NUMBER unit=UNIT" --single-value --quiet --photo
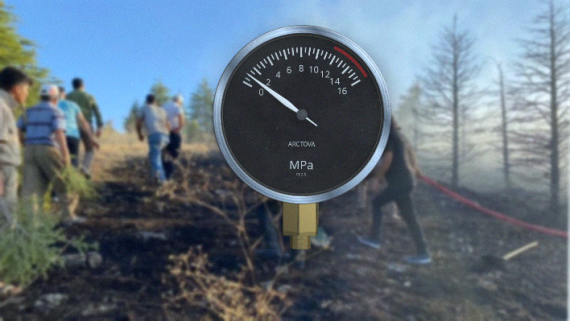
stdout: value=1 unit=MPa
